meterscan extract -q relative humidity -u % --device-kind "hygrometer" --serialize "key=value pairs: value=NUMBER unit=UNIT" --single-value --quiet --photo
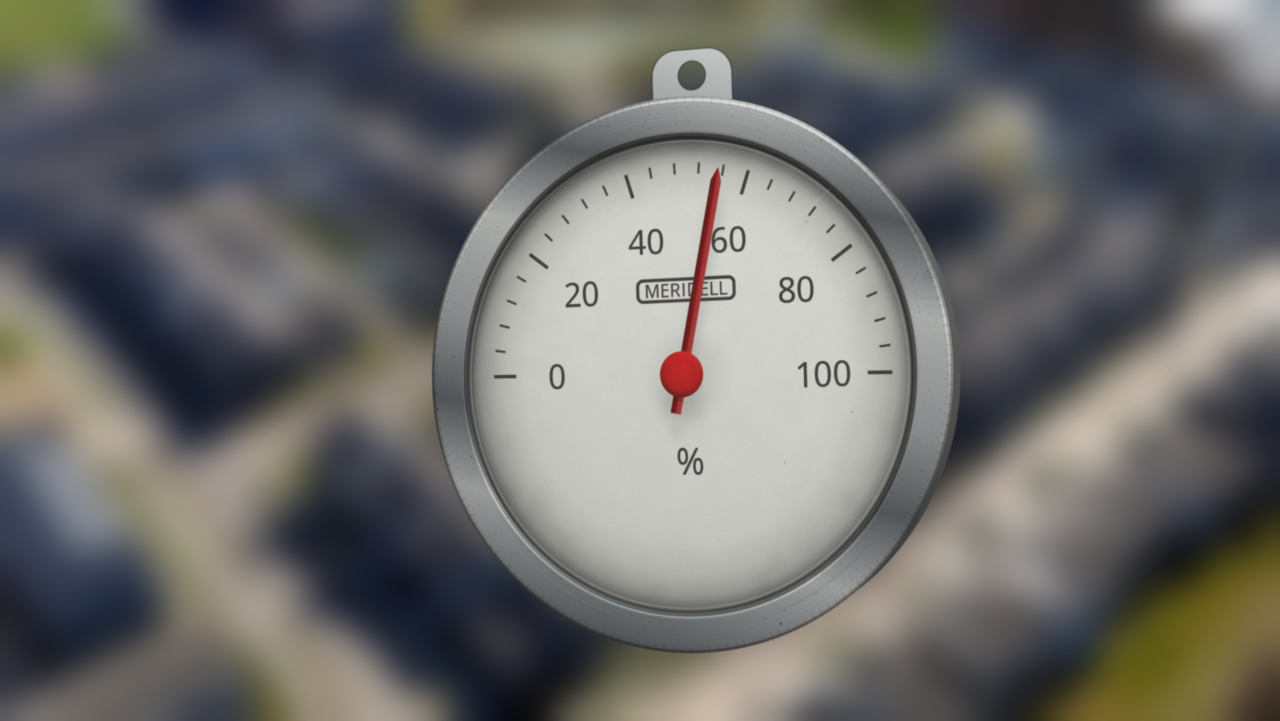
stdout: value=56 unit=%
